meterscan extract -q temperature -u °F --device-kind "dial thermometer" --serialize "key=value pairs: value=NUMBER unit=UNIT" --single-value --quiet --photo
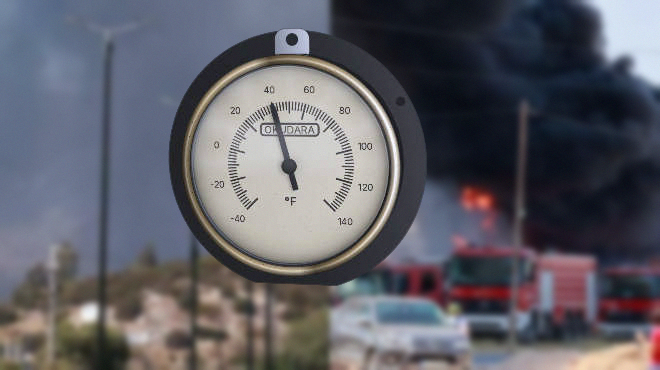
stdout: value=40 unit=°F
